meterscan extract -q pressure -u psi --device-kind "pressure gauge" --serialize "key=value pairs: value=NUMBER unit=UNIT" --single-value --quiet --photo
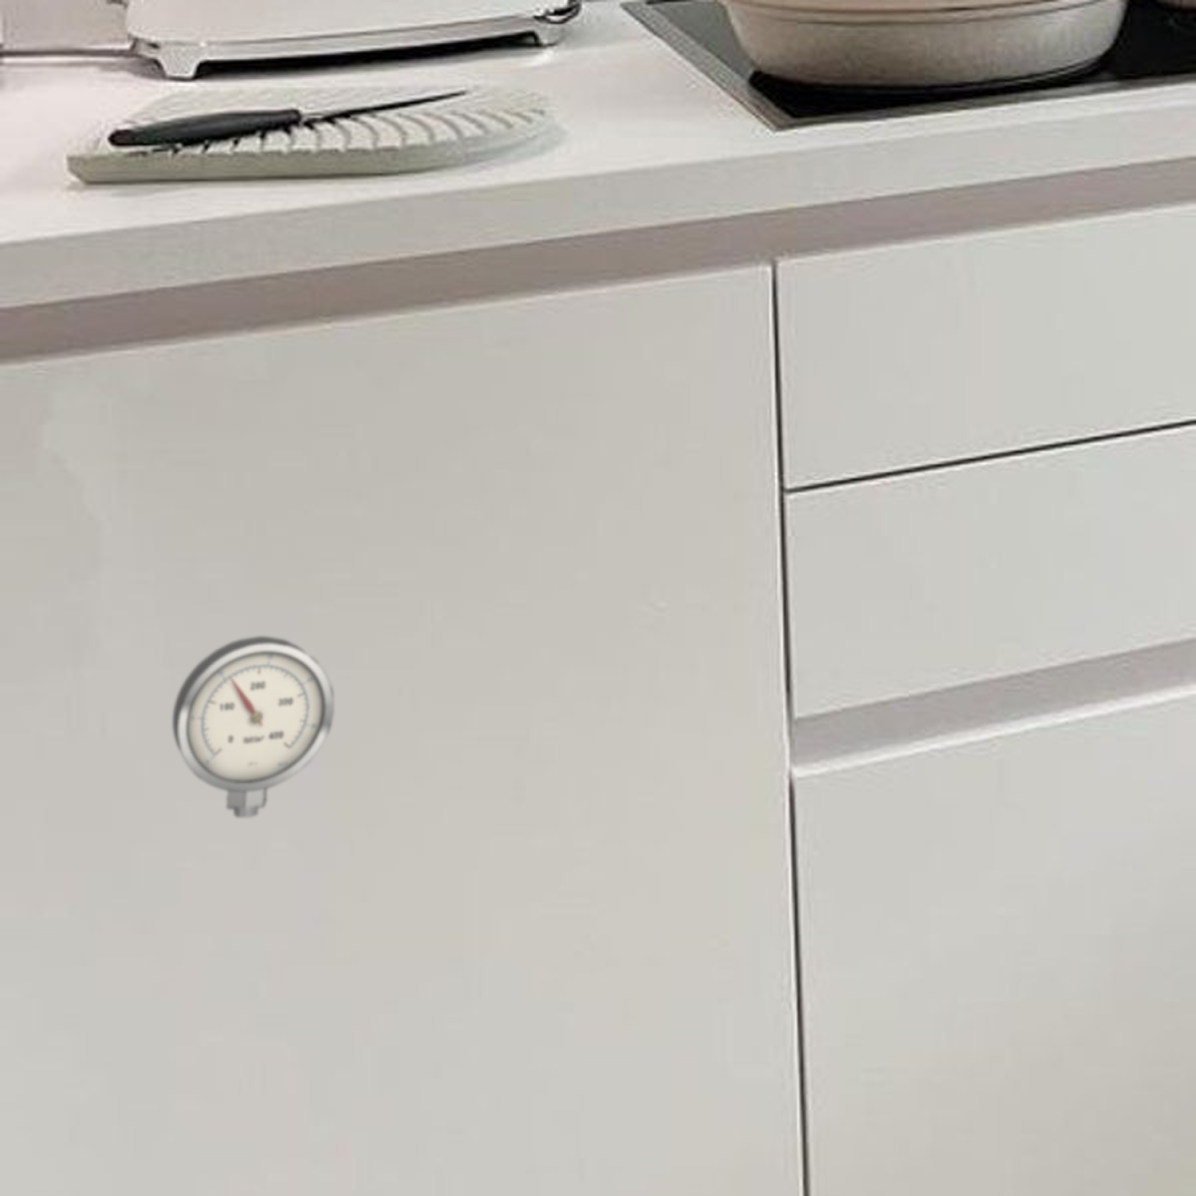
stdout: value=150 unit=psi
